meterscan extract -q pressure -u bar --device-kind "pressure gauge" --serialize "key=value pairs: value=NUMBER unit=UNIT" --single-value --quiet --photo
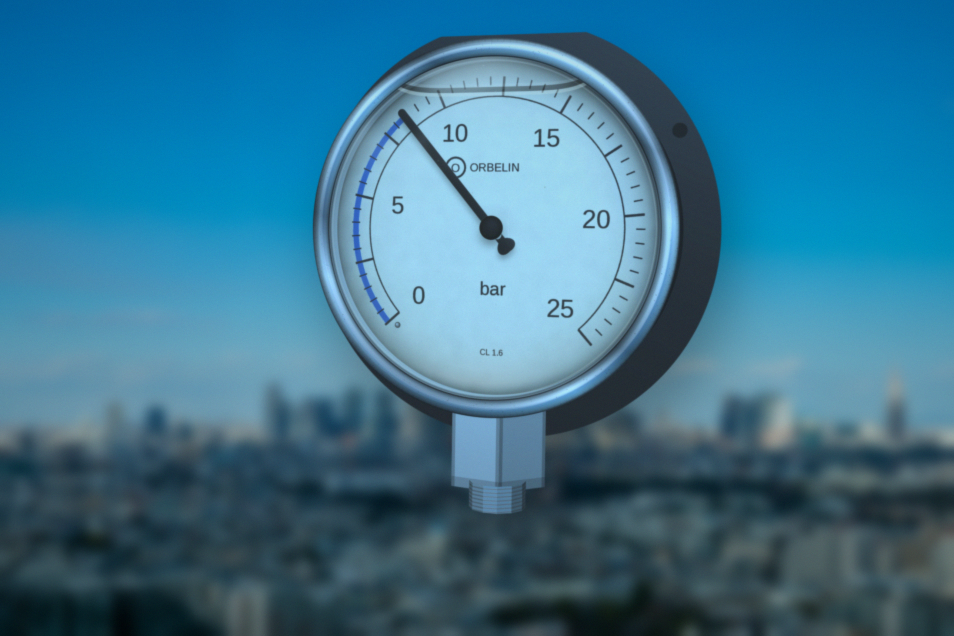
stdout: value=8.5 unit=bar
